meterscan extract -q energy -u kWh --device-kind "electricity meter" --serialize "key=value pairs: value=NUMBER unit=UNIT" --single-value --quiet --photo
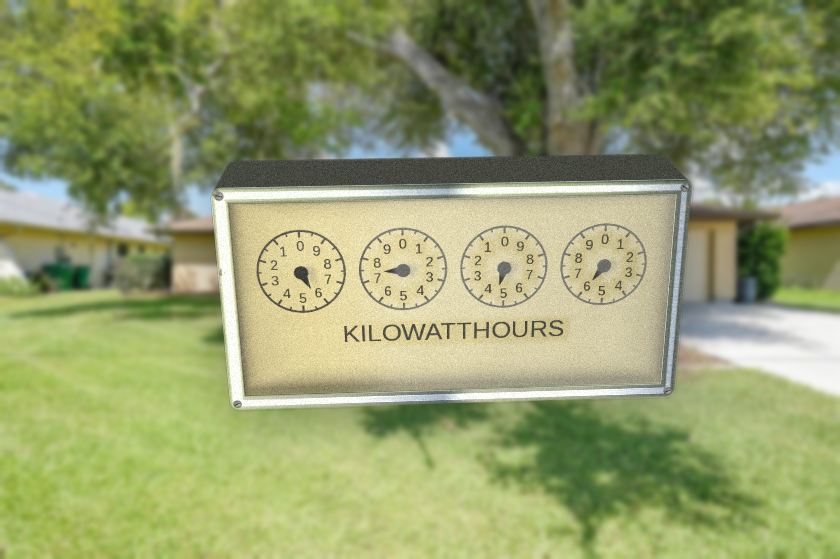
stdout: value=5746 unit=kWh
